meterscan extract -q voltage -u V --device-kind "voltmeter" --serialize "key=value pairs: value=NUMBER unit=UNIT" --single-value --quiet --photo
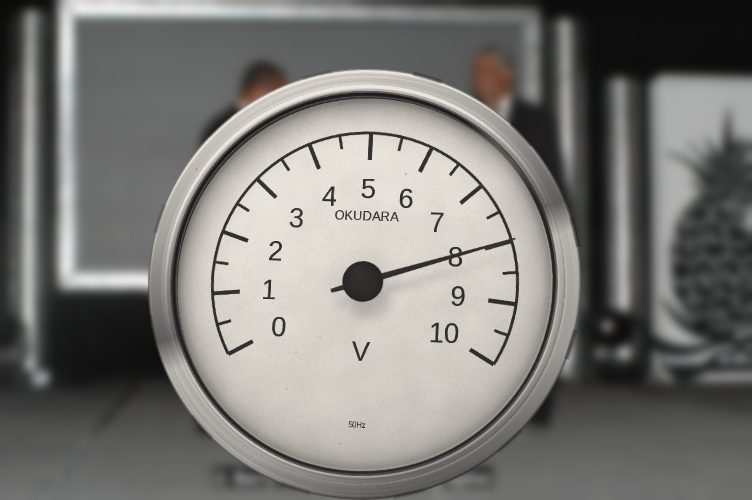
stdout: value=8 unit=V
